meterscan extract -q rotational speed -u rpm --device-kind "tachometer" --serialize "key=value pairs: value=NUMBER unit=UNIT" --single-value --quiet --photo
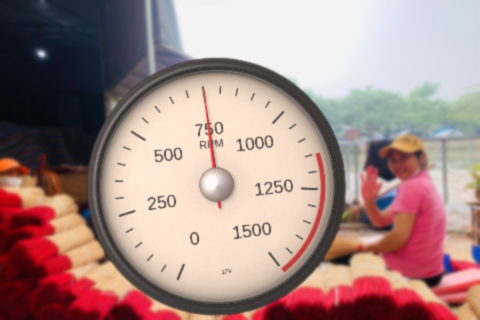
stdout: value=750 unit=rpm
